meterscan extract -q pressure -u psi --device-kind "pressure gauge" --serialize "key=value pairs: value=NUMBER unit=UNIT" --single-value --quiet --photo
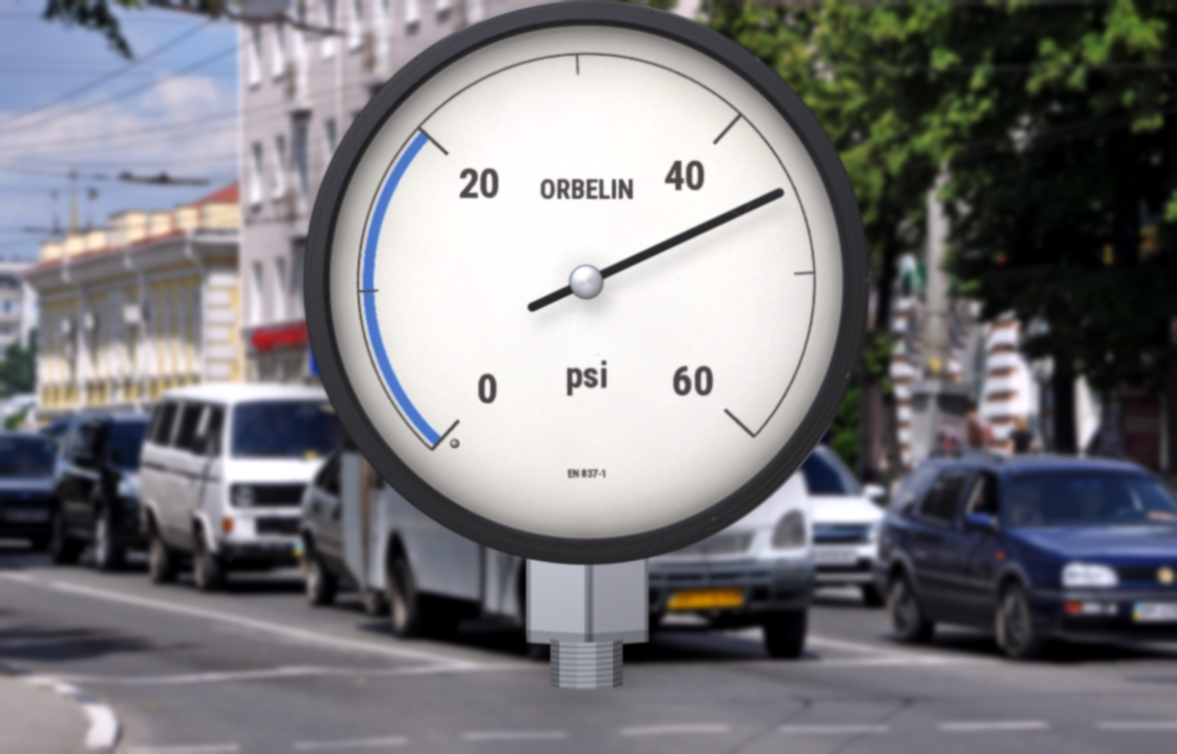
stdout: value=45 unit=psi
